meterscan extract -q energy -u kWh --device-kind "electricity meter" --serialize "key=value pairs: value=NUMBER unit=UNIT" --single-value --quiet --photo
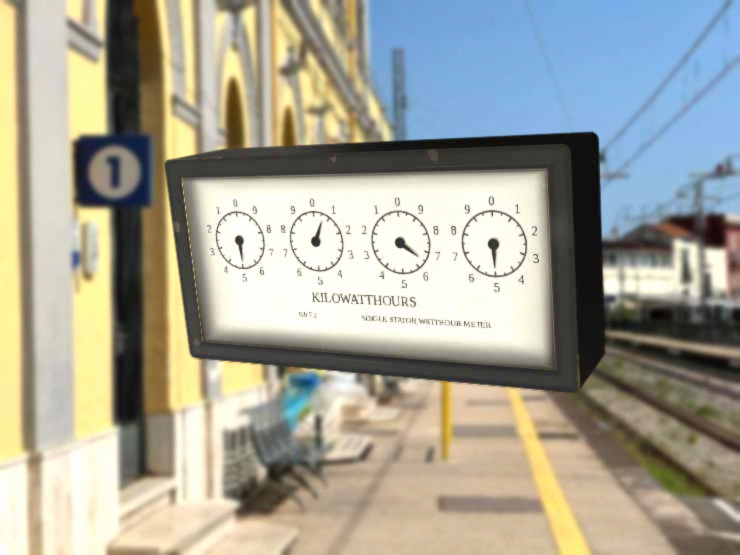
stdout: value=5065 unit=kWh
